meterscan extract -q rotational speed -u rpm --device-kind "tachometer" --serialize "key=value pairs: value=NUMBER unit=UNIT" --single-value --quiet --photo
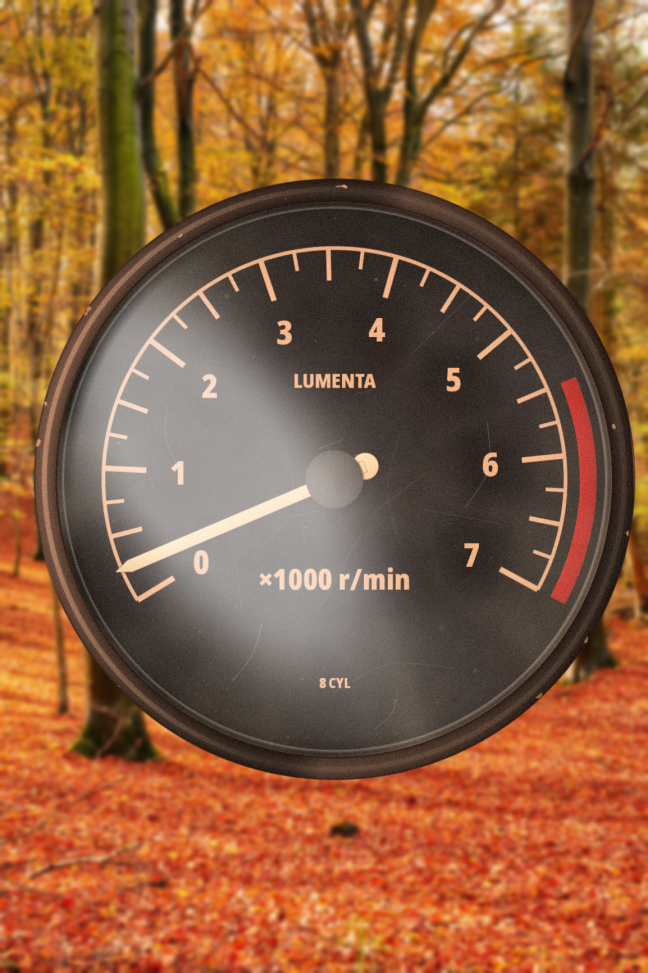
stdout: value=250 unit=rpm
